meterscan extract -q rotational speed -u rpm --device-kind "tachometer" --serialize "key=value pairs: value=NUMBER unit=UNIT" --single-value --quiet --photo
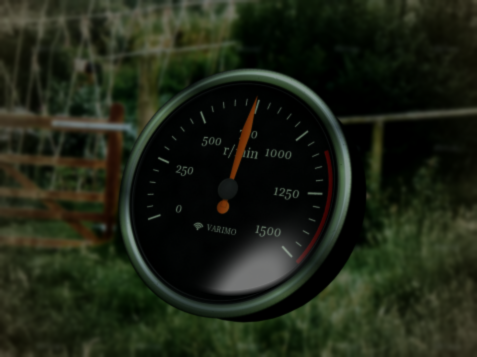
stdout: value=750 unit=rpm
